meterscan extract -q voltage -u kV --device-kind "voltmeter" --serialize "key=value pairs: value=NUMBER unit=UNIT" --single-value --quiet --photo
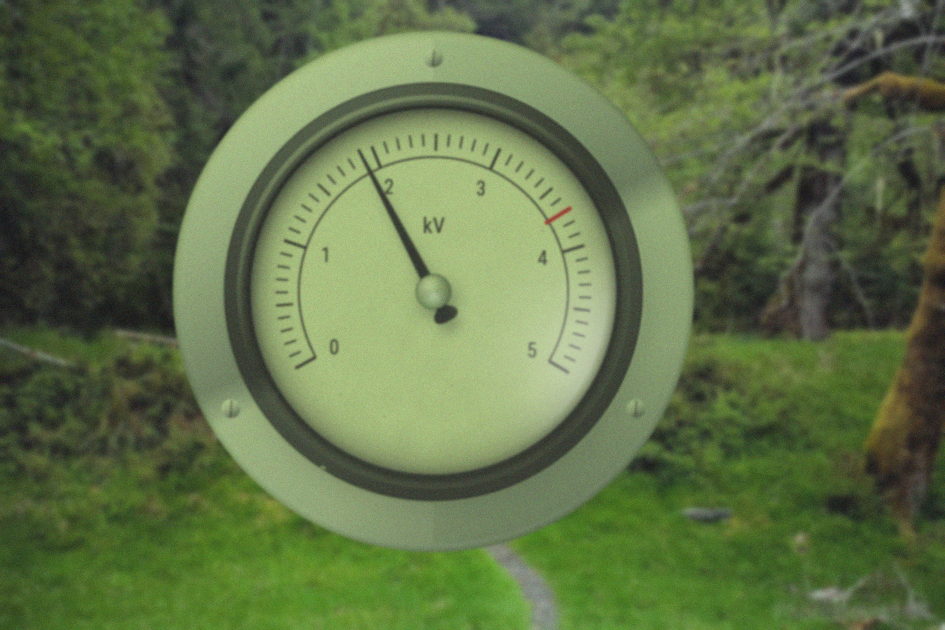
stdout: value=1.9 unit=kV
